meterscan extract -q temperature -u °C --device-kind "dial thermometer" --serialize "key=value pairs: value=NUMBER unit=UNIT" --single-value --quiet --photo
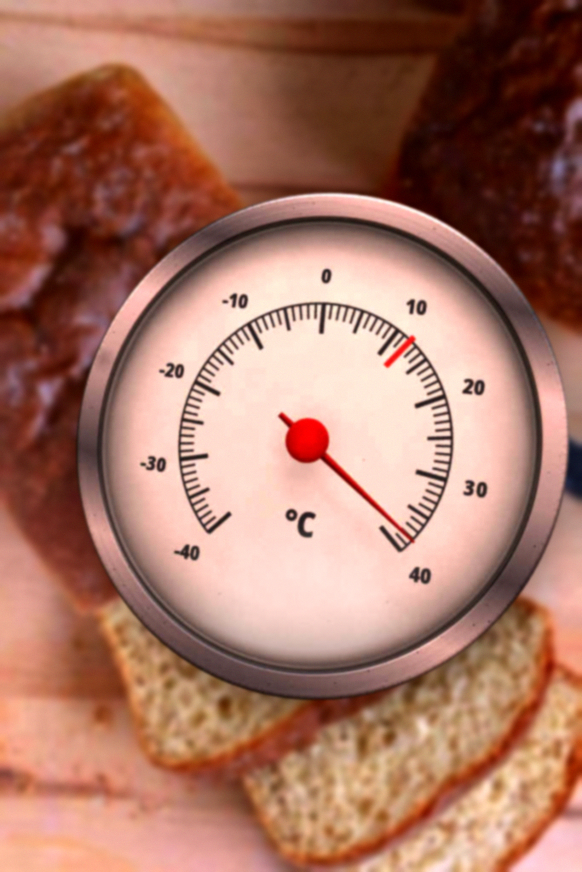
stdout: value=38 unit=°C
